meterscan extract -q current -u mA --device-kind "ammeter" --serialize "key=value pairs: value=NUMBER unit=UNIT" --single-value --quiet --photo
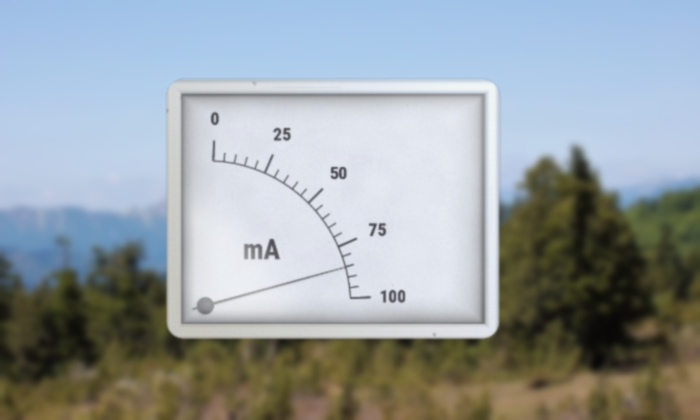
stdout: value=85 unit=mA
